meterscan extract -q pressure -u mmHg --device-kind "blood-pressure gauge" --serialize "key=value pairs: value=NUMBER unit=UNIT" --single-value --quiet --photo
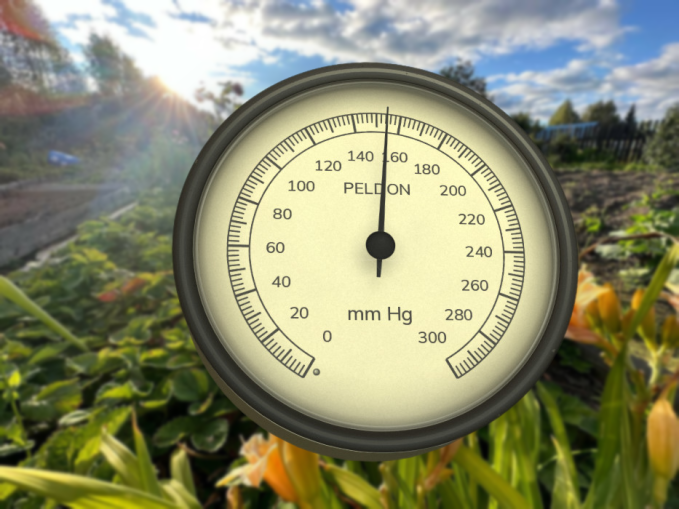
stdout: value=154 unit=mmHg
